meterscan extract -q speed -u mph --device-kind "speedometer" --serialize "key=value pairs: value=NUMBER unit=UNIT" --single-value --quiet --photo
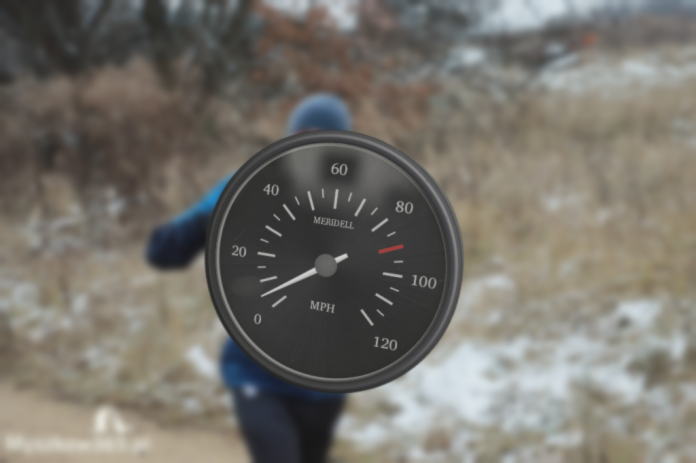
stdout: value=5 unit=mph
